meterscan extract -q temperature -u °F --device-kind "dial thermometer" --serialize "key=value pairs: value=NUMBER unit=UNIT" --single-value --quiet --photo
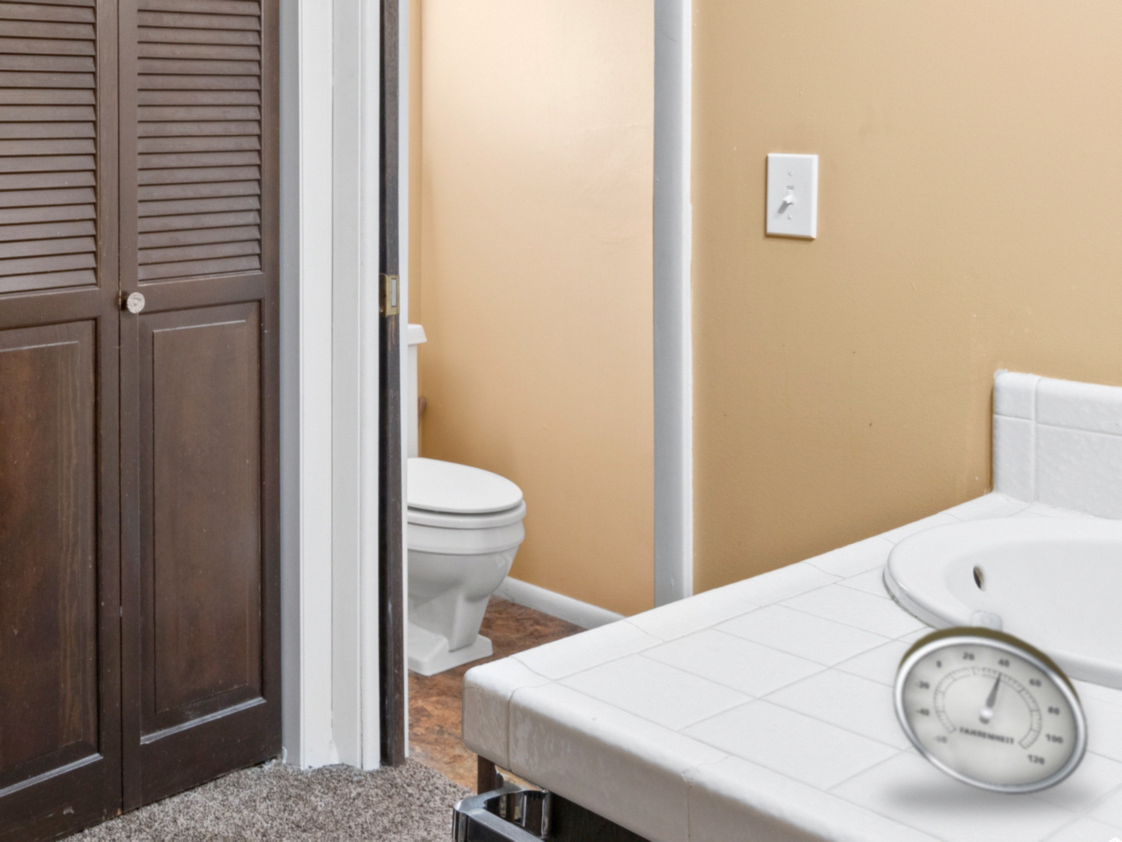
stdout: value=40 unit=°F
